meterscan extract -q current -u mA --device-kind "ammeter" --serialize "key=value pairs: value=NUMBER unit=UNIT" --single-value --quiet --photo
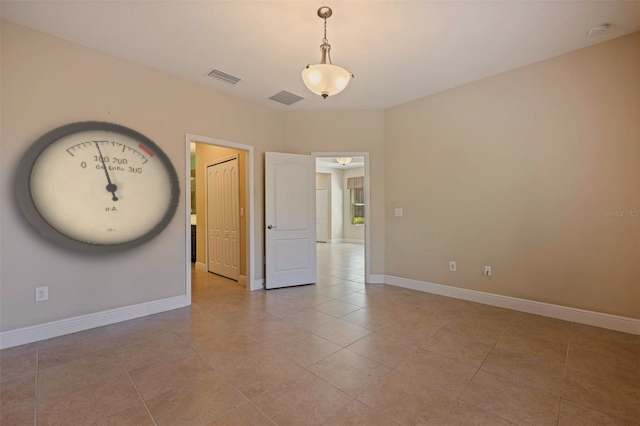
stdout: value=100 unit=mA
